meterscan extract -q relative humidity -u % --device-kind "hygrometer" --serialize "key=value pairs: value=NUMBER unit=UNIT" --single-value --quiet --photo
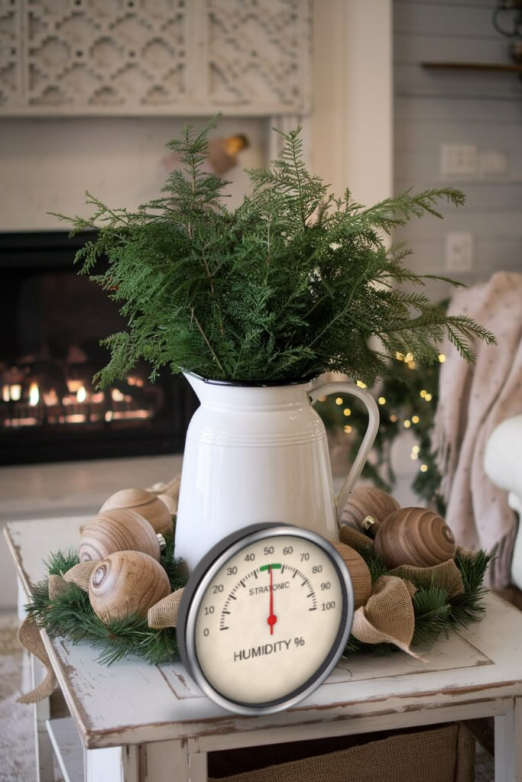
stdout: value=50 unit=%
